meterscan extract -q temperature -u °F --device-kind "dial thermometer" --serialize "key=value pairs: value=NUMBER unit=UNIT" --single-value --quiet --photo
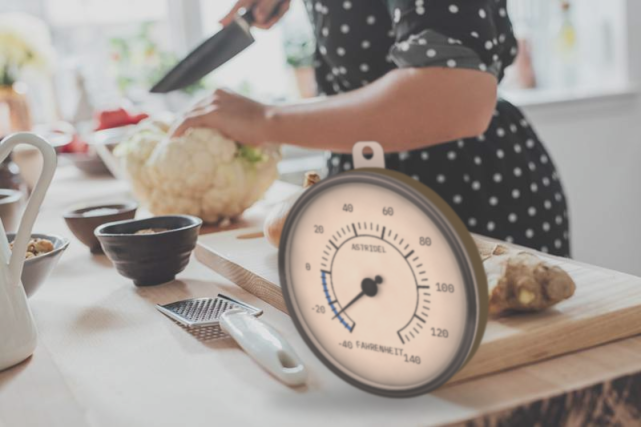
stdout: value=-28 unit=°F
